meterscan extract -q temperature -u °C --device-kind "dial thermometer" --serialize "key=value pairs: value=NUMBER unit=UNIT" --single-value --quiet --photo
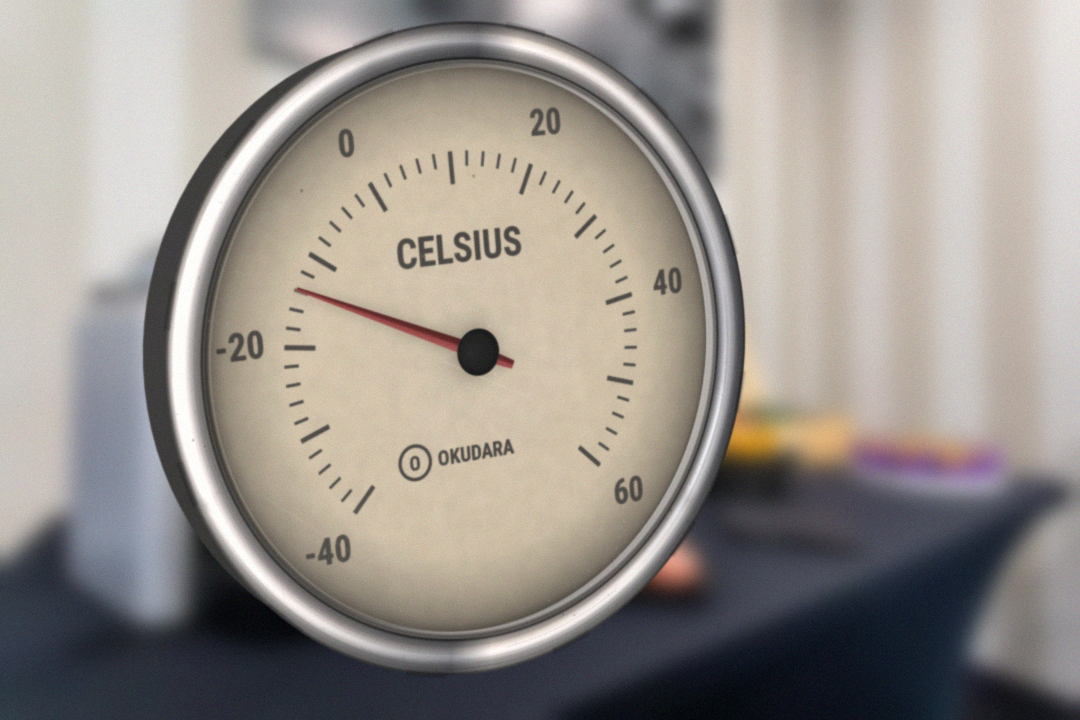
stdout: value=-14 unit=°C
